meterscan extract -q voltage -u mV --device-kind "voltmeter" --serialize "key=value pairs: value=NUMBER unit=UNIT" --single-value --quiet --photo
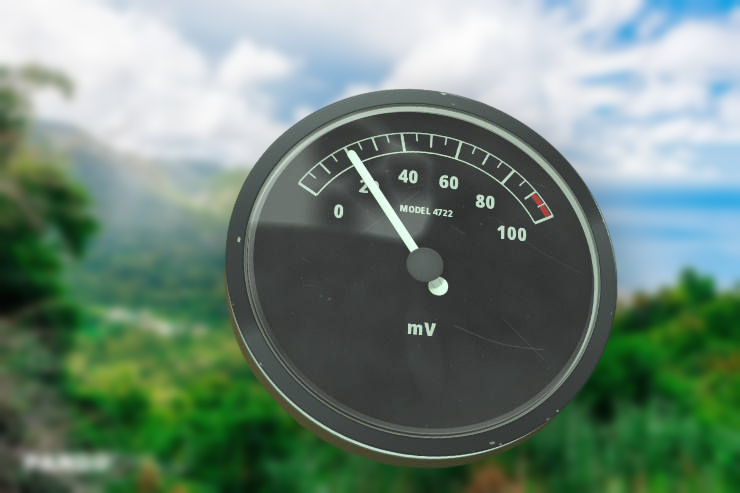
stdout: value=20 unit=mV
